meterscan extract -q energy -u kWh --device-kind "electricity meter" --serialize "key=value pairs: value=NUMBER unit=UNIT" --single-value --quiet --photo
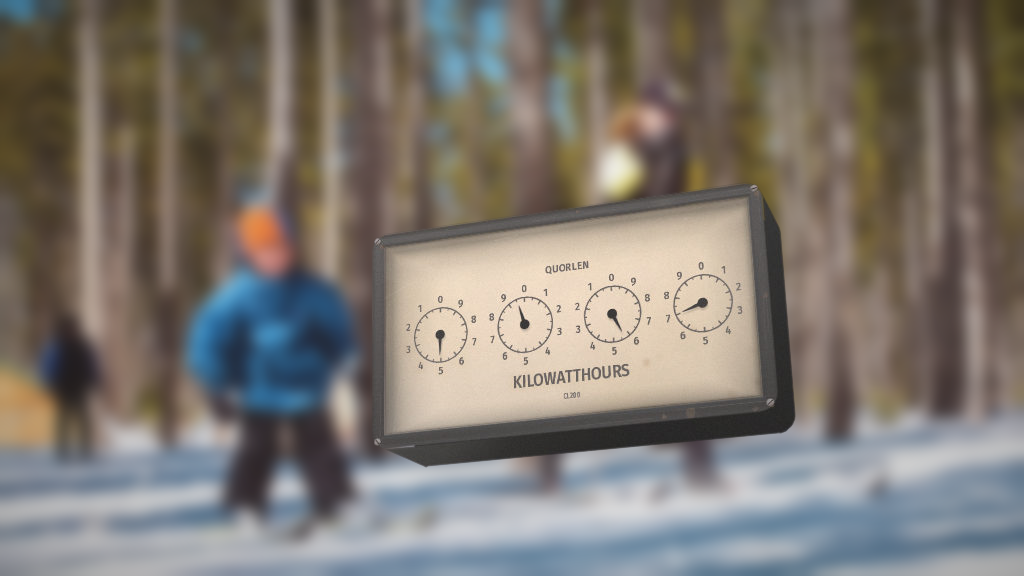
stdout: value=4957 unit=kWh
